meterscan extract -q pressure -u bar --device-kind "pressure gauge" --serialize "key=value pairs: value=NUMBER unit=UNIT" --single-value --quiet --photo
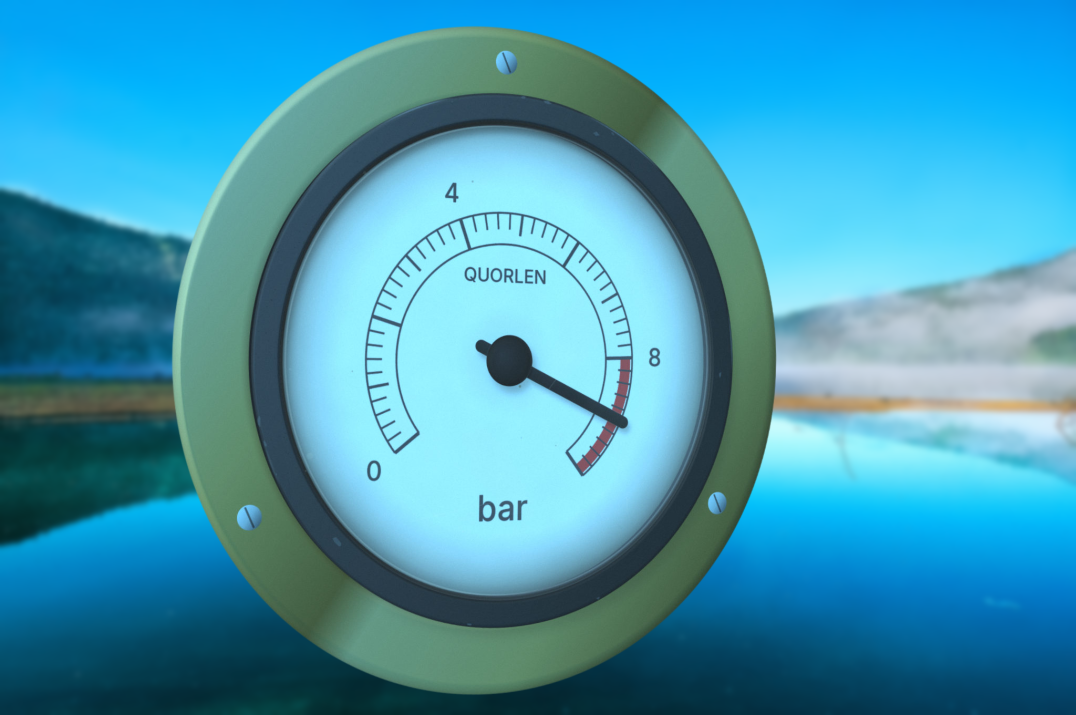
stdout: value=9 unit=bar
